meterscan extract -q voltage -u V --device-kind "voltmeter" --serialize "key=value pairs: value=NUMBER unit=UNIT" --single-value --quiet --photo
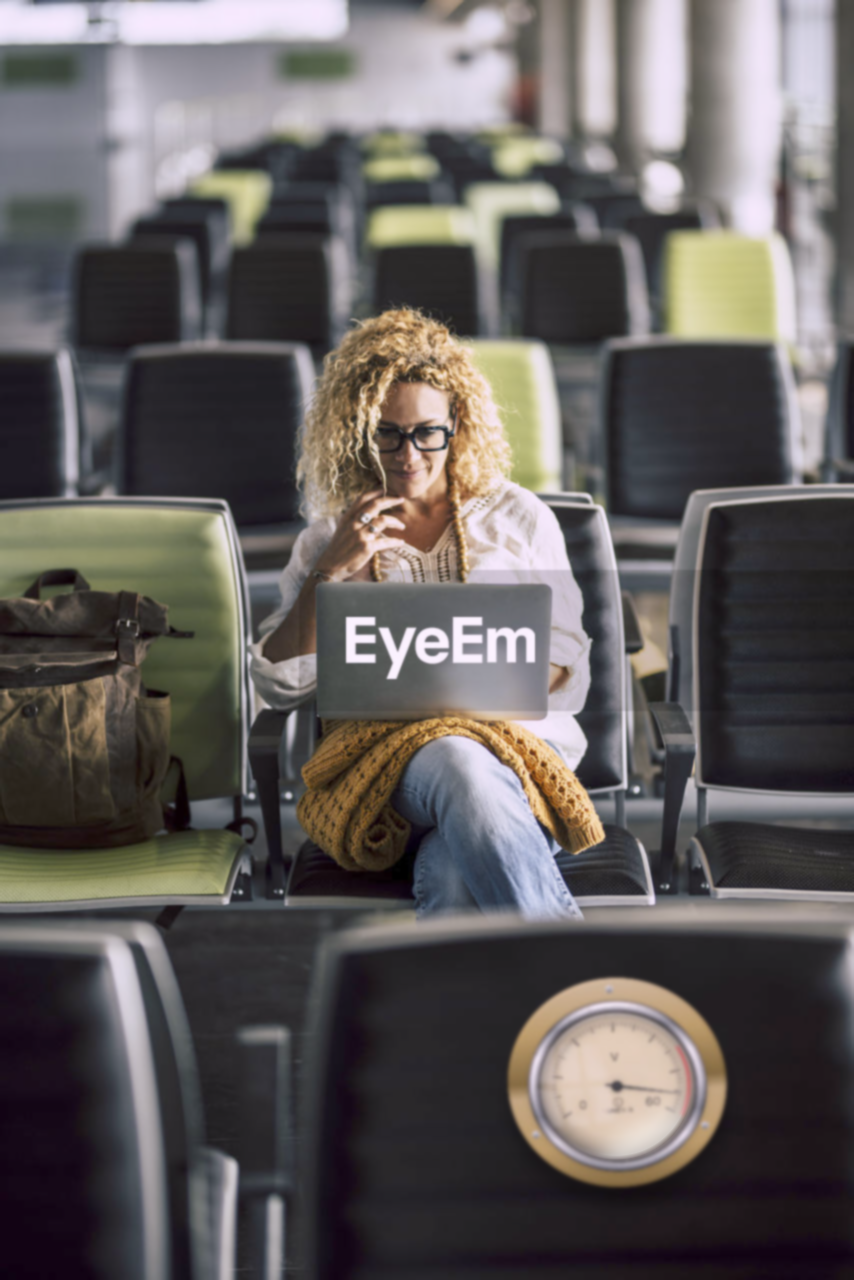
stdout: value=55 unit=V
